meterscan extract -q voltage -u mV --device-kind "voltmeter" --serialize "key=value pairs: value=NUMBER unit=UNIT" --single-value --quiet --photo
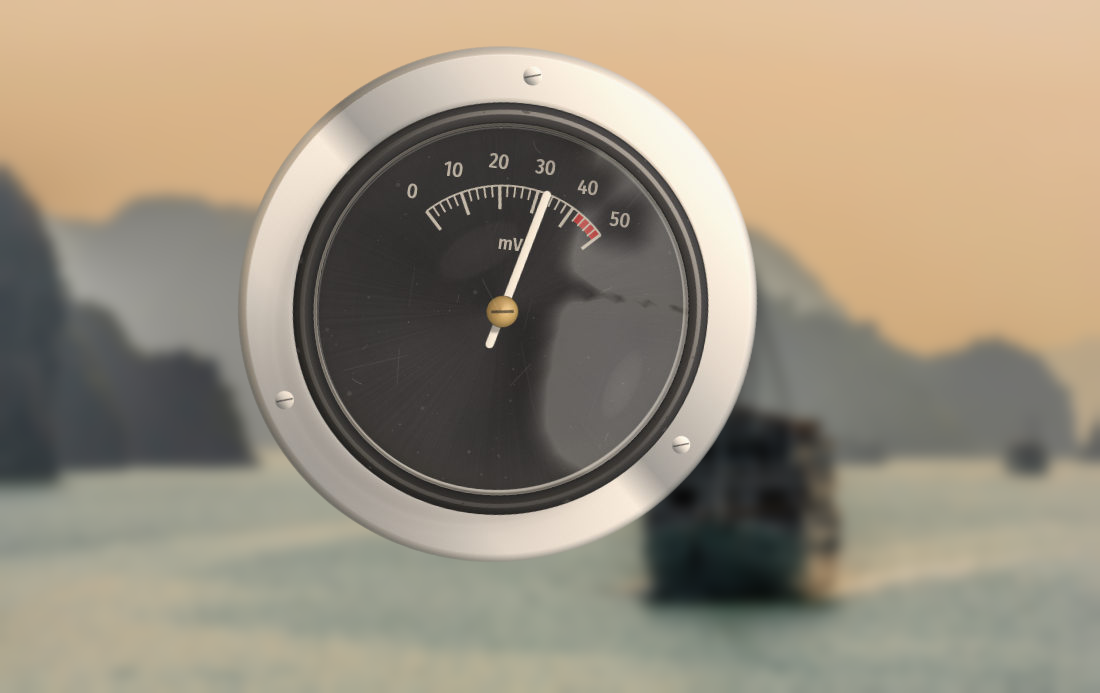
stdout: value=32 unit=mV
